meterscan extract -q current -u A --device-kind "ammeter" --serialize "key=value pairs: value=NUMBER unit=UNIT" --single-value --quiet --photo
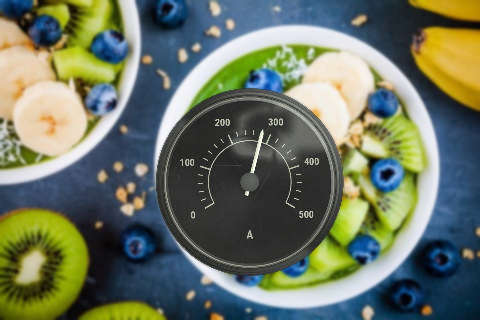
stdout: value=280 unit=A
